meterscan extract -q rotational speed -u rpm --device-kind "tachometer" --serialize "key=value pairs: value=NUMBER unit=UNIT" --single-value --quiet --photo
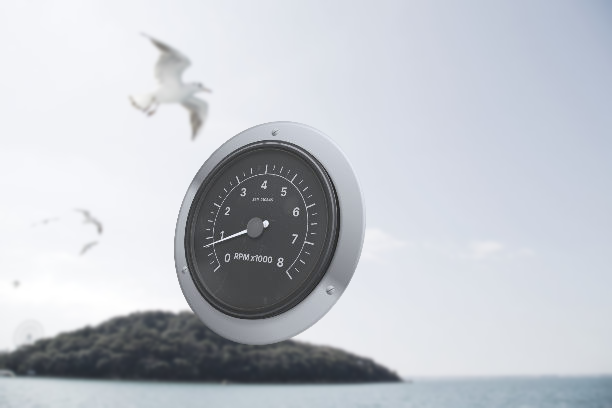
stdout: value=750 unit=rpm
